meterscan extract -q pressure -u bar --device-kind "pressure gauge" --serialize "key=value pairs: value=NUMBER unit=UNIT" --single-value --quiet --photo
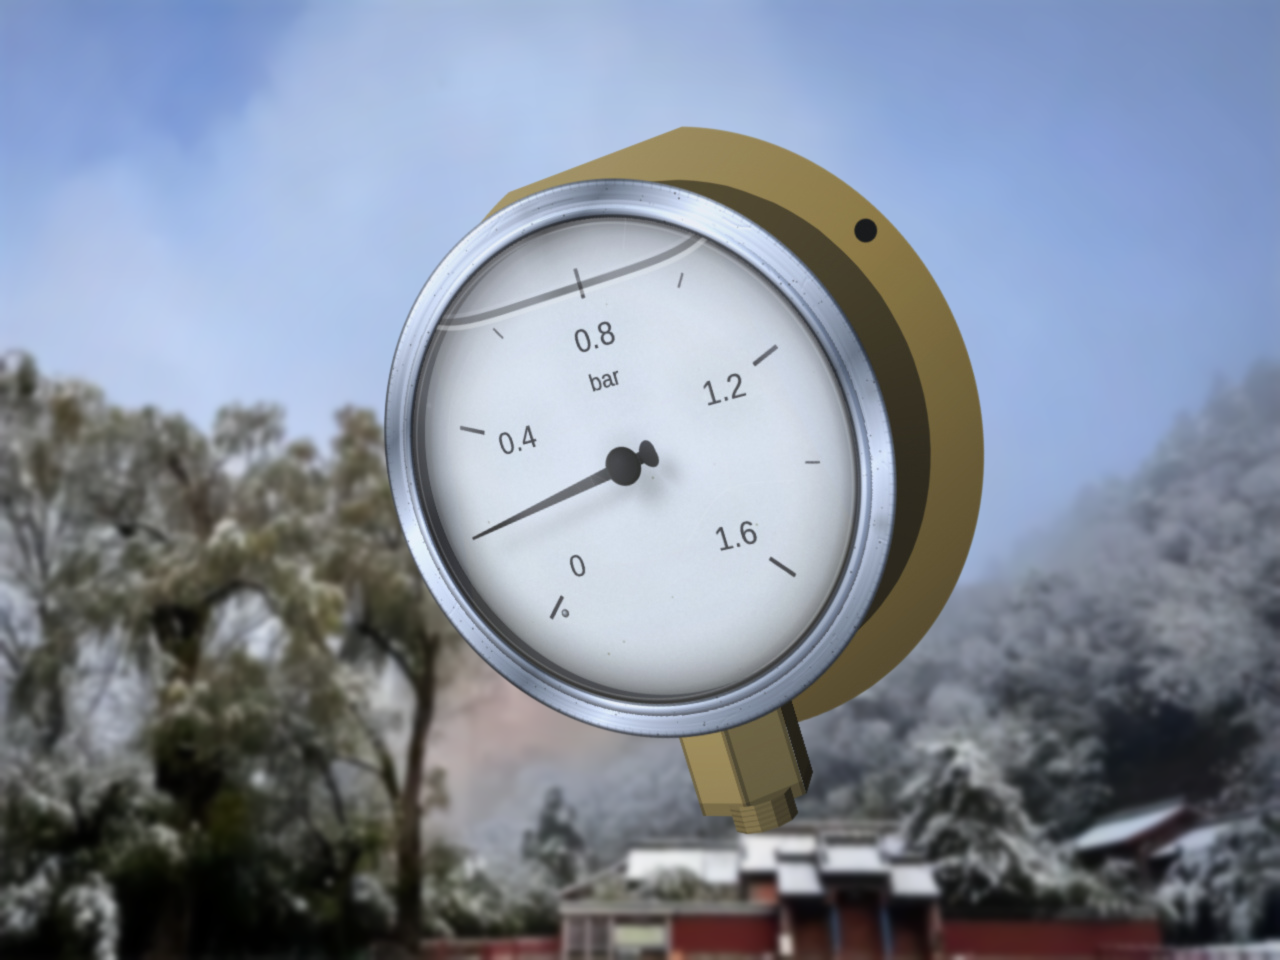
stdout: value=0.2 unit=bar
